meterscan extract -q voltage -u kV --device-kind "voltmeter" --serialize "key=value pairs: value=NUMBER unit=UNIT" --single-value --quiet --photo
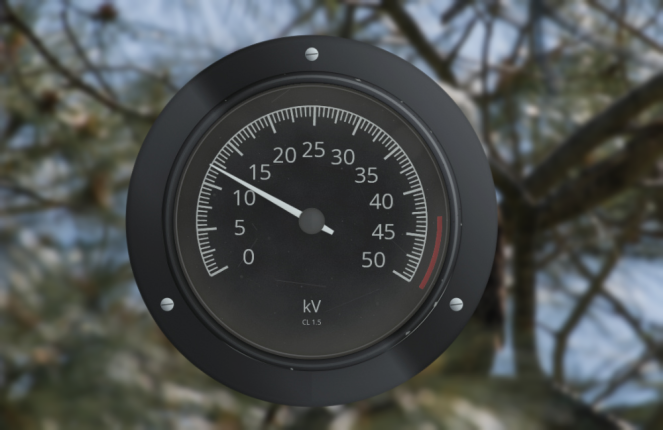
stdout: value=12 unit=kV
